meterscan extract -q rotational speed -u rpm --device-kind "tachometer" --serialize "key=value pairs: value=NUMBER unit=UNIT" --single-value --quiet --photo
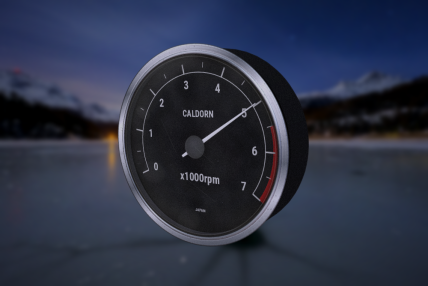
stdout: value=5000 unit=rpm
